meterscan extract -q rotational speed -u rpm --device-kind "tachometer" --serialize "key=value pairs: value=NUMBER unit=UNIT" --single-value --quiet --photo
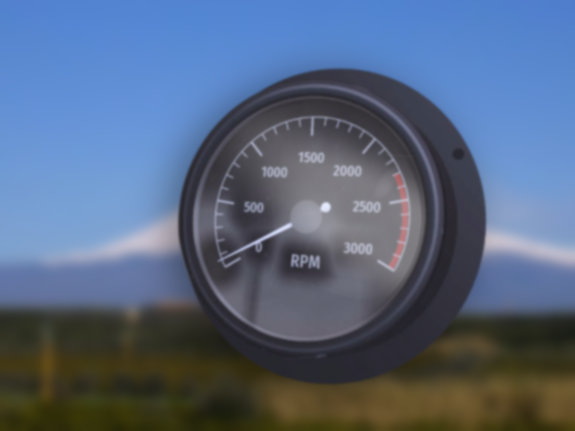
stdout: value=50 unit=rpm
